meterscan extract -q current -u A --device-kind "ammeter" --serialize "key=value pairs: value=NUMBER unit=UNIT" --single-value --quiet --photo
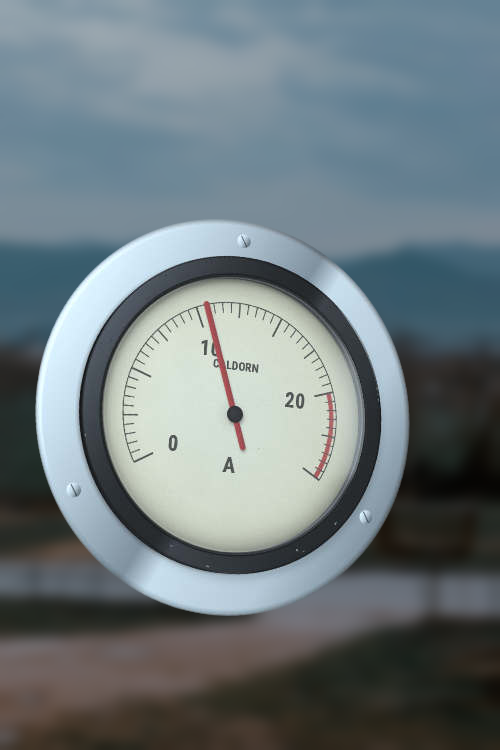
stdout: value=10.5 unit=A
